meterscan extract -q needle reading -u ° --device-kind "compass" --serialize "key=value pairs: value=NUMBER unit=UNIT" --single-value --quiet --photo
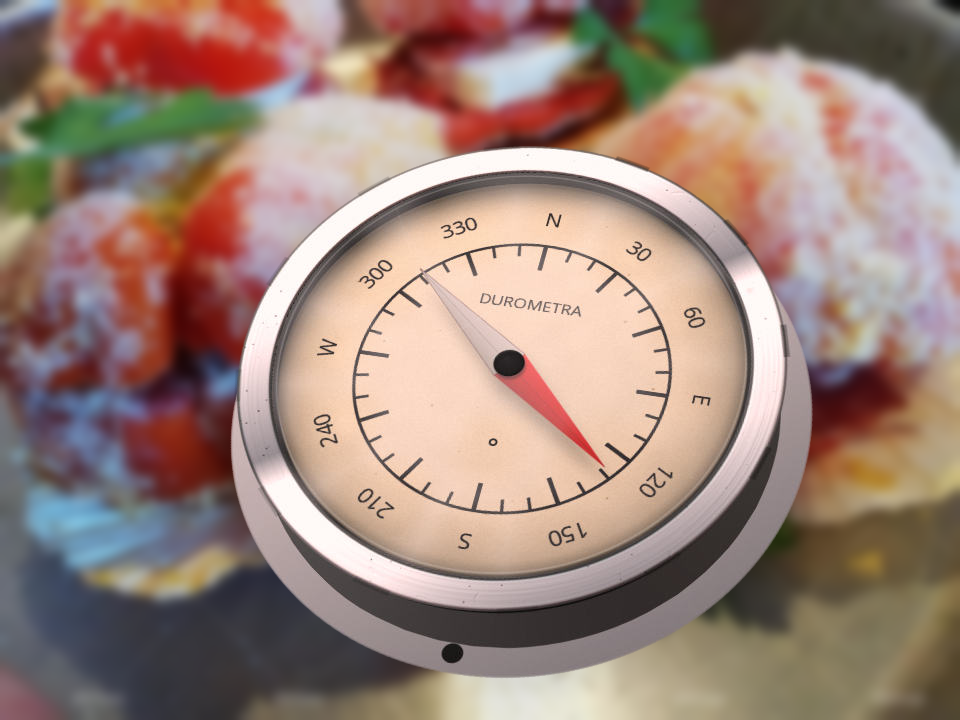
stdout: value=130 unit=°
